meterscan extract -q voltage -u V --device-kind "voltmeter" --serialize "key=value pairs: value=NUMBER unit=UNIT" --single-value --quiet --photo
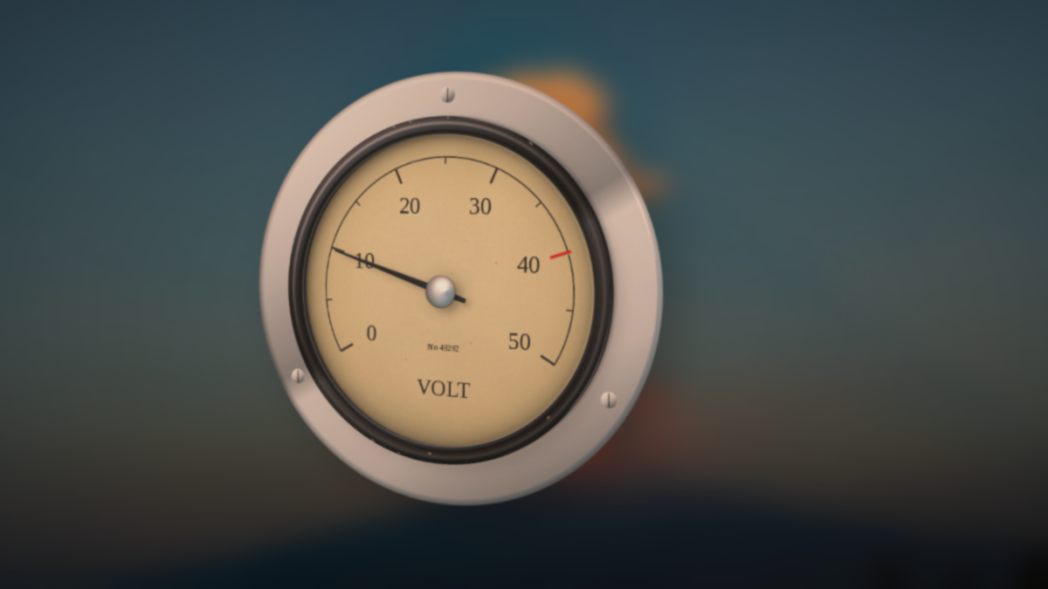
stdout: value=10 unit=V
